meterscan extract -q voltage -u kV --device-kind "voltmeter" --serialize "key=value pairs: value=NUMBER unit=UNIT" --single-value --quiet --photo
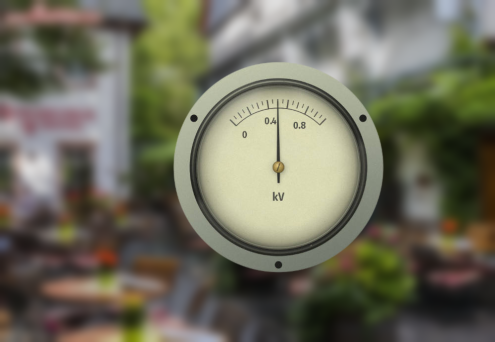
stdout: value=0.5 unit=kV
